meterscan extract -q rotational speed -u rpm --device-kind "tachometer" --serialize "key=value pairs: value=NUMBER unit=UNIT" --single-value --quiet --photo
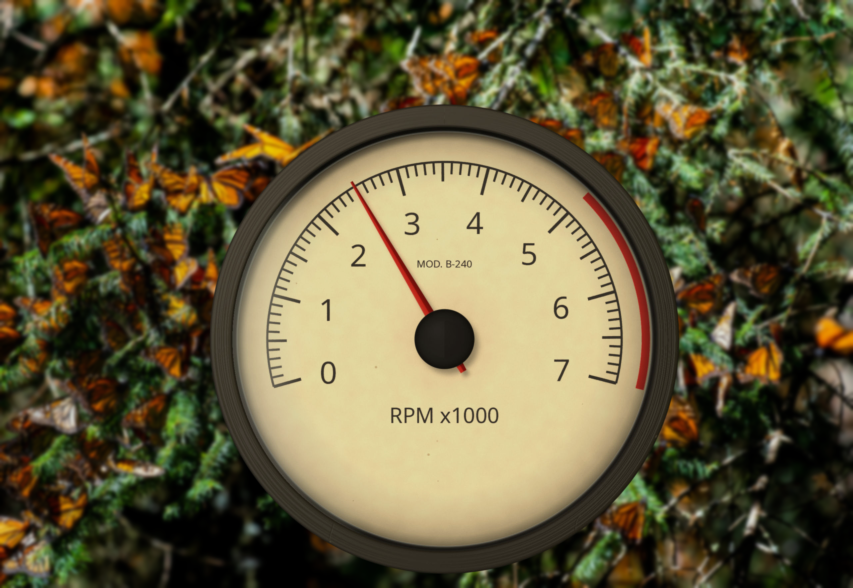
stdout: value=2500 unit=rpm
